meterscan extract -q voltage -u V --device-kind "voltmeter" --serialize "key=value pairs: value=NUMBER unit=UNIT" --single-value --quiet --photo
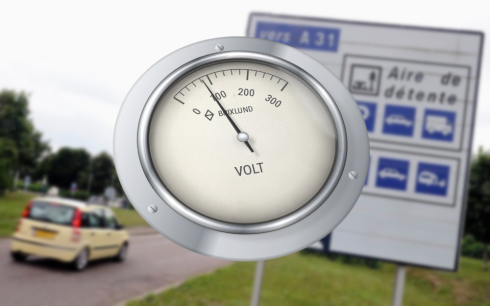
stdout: value=80 unit=V
